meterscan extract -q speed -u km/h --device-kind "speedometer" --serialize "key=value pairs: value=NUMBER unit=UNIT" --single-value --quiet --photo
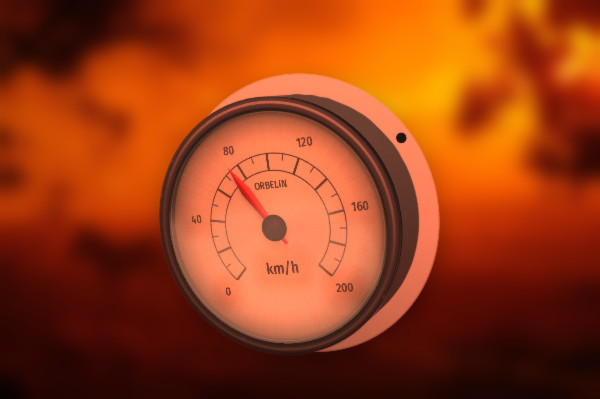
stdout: value=75 unit=km/h
